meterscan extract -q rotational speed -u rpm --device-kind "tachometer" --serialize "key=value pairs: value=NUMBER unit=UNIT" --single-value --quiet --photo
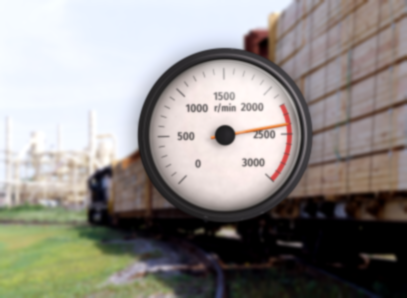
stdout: value=2400 unit=rpm
